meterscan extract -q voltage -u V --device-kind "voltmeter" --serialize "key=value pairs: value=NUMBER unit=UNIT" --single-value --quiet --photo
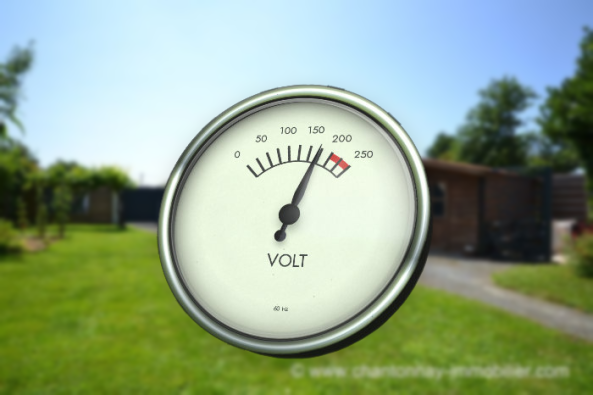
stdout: value=175 unit=V
